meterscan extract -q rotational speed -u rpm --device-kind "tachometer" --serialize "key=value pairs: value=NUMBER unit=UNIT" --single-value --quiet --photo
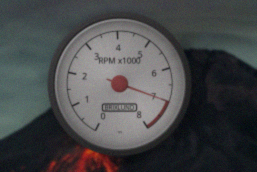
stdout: value=7000 unit=rpm
